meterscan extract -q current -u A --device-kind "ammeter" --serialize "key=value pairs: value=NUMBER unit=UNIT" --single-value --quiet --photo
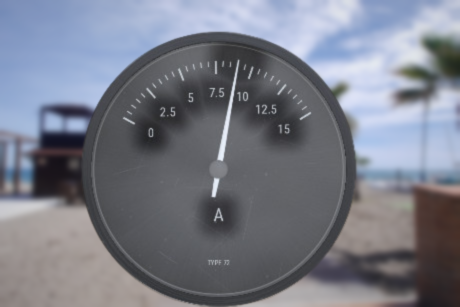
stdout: value=9 unit=A
